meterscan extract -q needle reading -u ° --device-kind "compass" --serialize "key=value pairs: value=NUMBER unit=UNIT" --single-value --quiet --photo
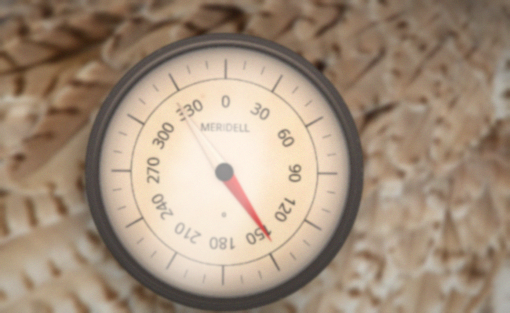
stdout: value=145 unit=°
